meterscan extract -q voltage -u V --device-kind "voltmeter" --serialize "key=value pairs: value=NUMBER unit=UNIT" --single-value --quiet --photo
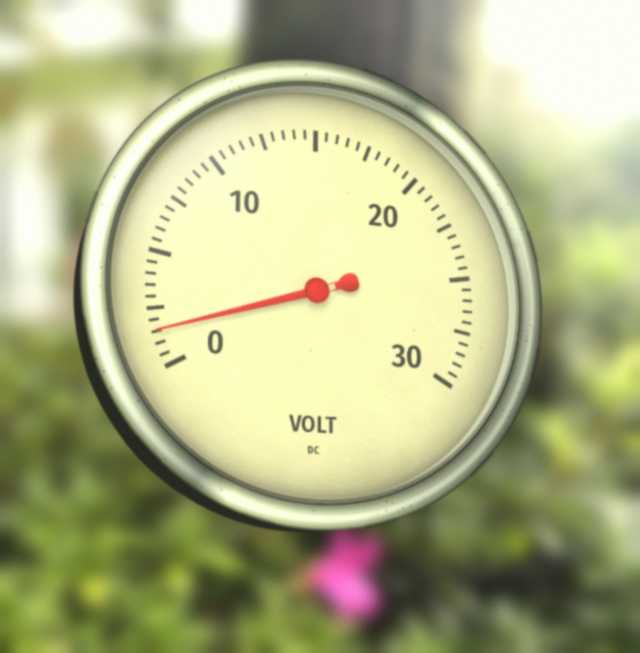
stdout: value=1.5 unit=V
